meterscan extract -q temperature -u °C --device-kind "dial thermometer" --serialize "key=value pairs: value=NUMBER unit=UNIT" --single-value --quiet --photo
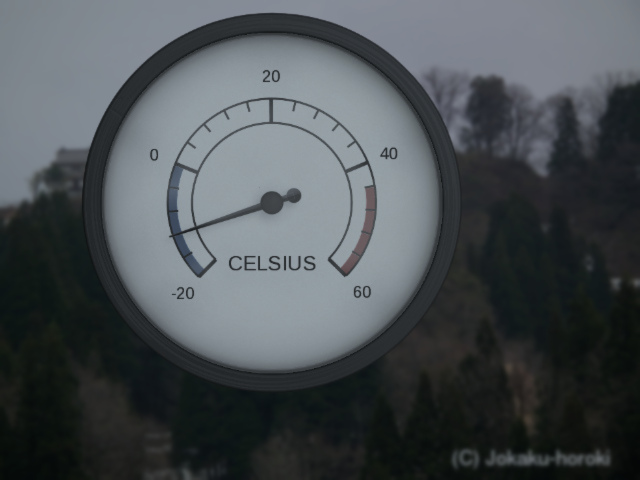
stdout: value=-12 unit=°C
